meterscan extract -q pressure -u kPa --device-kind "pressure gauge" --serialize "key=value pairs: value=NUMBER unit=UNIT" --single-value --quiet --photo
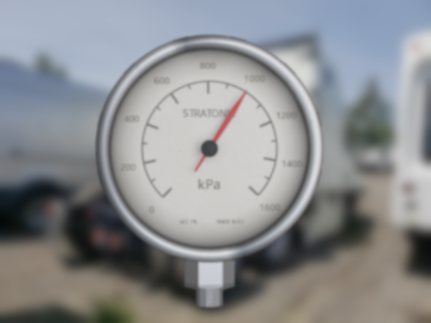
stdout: value=1000 unit=kPa
